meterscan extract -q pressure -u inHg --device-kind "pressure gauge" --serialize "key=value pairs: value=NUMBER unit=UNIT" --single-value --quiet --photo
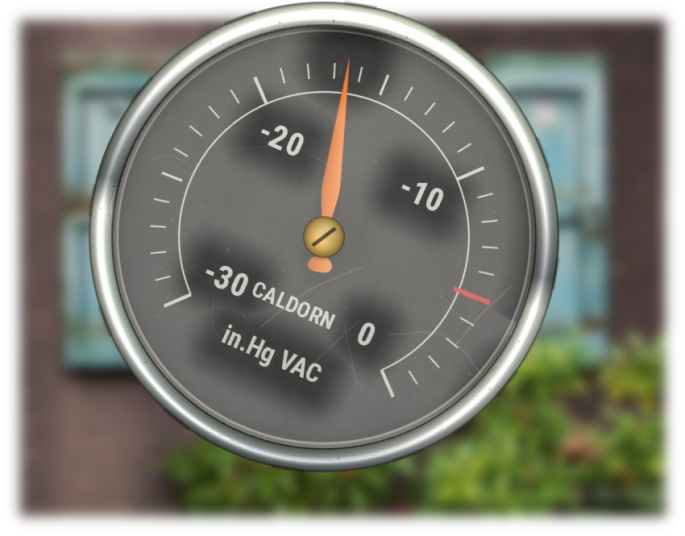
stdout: value=-16.5 unit=inHg
